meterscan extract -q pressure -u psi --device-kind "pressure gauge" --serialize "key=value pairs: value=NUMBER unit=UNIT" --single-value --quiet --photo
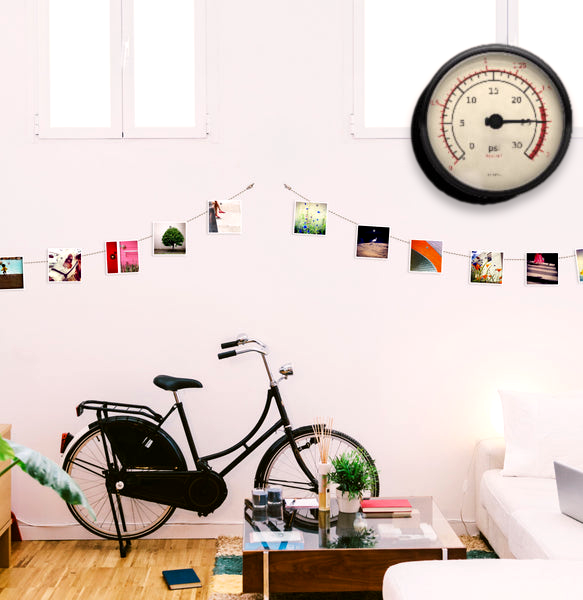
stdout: value=25 unit=psi
